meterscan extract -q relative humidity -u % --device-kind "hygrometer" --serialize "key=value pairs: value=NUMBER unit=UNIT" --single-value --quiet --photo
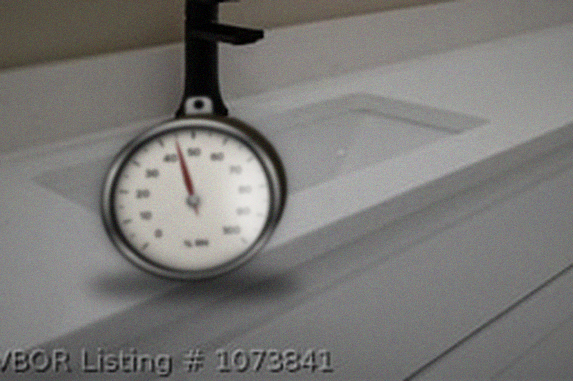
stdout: value=45 unit=%
